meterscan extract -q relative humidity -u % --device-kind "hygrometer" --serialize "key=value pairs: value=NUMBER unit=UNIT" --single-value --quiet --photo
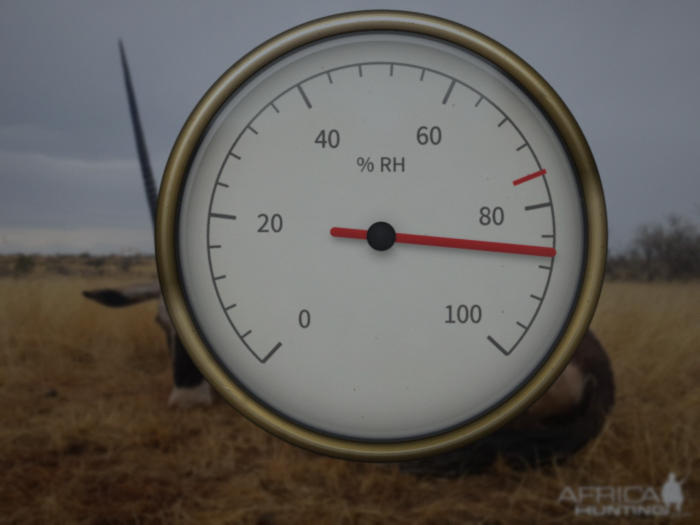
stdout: value=86 unit=%
